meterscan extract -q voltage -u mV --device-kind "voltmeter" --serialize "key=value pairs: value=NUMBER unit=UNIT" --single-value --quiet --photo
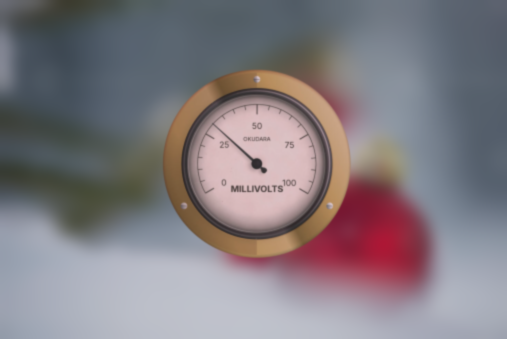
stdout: value=30 unit=mV
